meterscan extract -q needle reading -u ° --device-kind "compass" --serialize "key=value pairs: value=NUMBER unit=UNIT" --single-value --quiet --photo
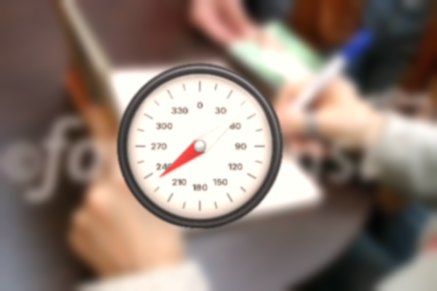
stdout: value=232.5 unit=°
